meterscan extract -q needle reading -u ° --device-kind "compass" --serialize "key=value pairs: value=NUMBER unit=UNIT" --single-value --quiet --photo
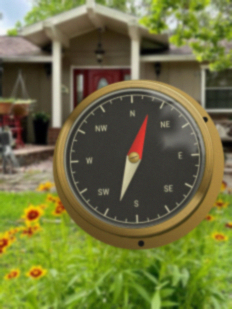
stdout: value=20 unit=°
